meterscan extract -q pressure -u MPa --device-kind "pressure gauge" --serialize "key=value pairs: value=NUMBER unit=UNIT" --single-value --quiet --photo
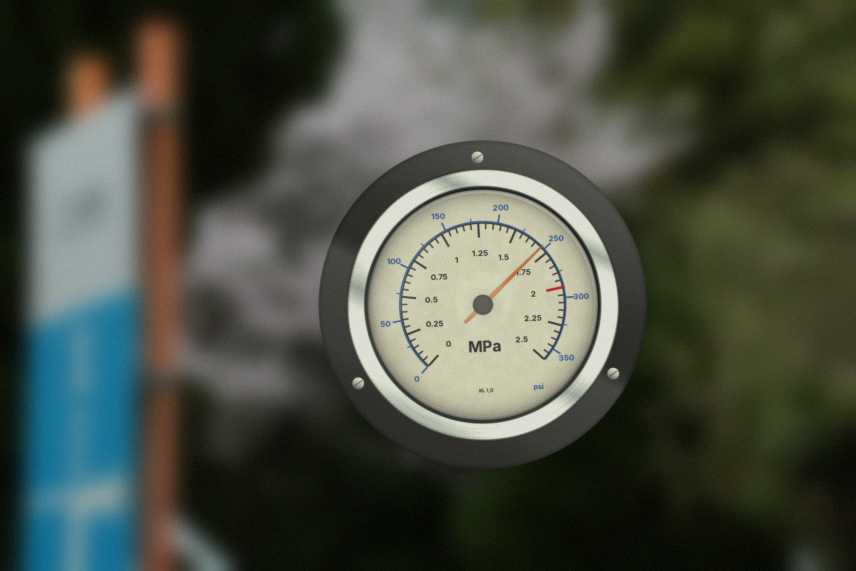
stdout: value=1.7 unit=MPa
